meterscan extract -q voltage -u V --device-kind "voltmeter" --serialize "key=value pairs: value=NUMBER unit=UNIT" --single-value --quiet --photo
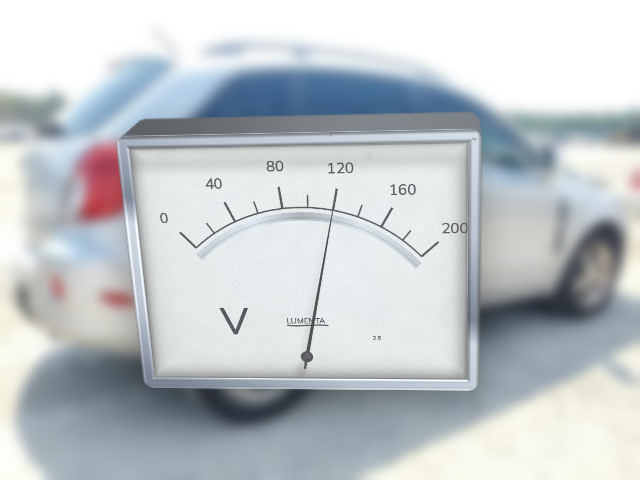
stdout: value=120 unit=V
